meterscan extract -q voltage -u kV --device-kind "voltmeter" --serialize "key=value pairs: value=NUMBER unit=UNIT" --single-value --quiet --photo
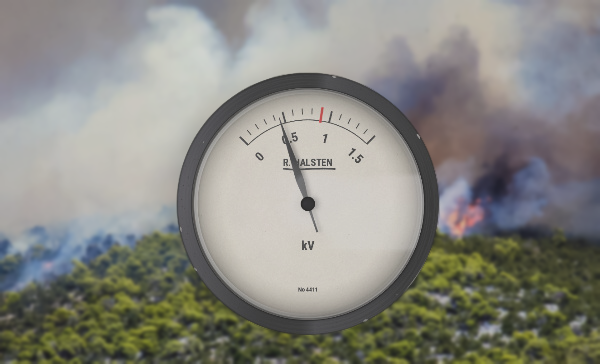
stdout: value=0.45 unit=kV
